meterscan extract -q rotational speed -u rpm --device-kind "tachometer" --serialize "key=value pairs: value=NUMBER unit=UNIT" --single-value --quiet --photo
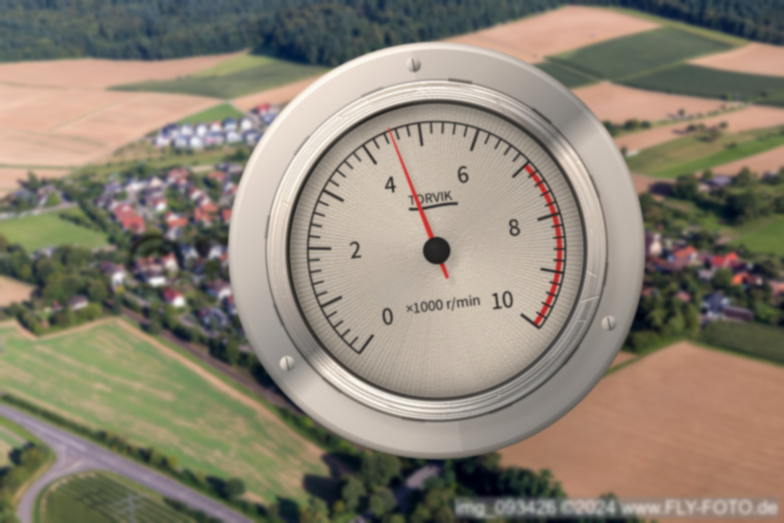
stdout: value=4500 unit=rpm
